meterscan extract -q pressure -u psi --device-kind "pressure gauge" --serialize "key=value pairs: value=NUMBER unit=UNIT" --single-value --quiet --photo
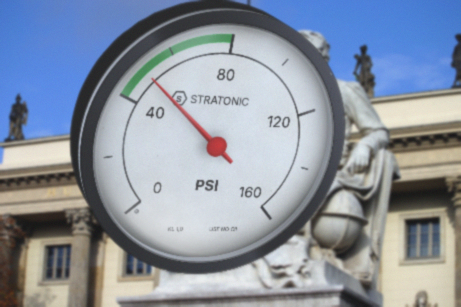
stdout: value=50 unit=psi
